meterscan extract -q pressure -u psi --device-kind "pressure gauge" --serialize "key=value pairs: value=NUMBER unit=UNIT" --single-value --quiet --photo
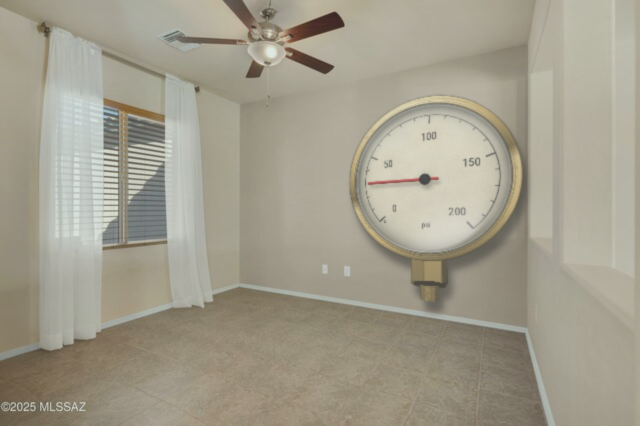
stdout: value=30 unit=psi
